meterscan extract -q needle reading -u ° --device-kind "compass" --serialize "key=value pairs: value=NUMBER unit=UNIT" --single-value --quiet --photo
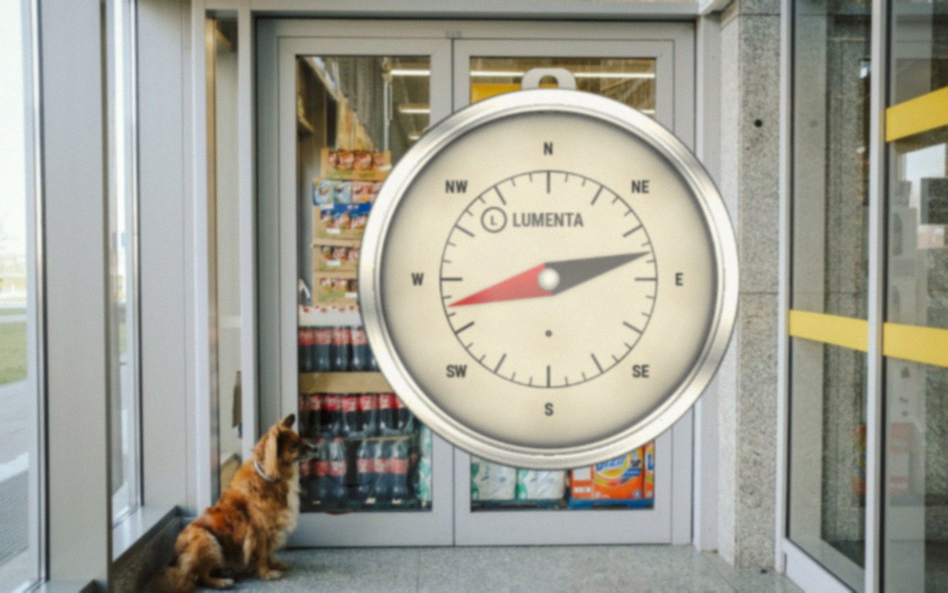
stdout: value=255 unit=°
